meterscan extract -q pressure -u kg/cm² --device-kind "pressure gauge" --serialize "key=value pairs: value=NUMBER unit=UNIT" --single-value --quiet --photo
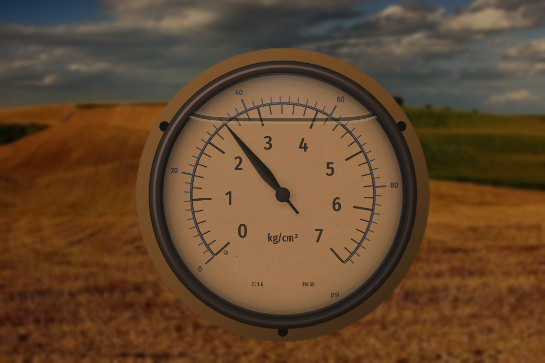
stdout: value=2.4 unit=kg/cm²
